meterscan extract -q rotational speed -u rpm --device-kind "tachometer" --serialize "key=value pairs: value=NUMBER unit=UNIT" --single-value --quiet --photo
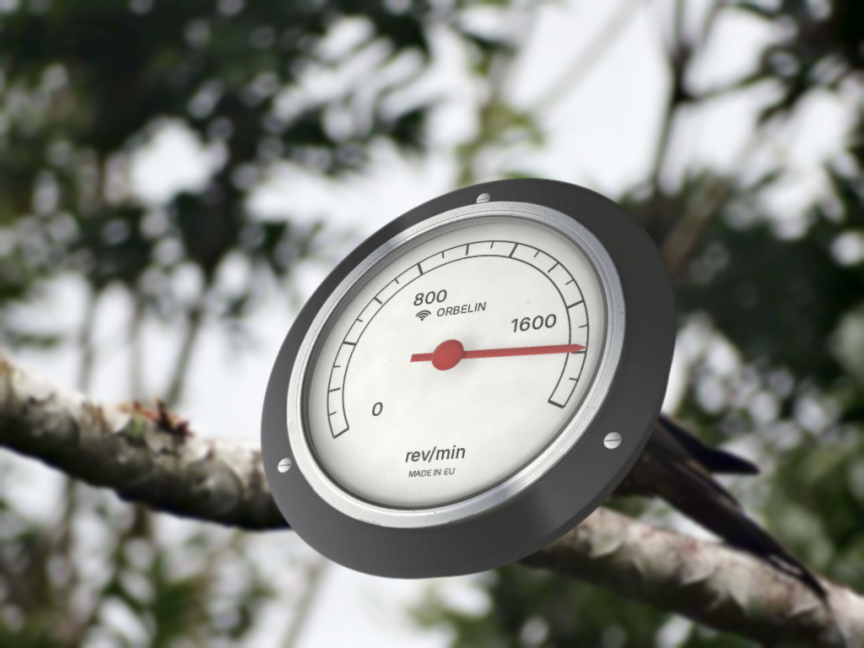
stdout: value=1800 unit=rpm
